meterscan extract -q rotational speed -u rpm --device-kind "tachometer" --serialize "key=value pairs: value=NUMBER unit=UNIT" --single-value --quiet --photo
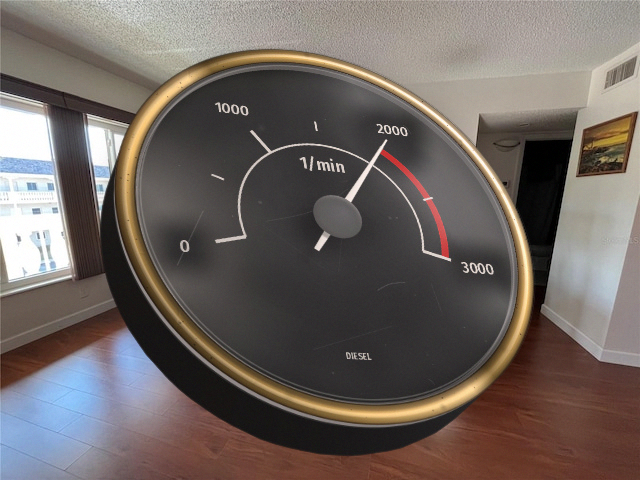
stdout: value=2000 unit=rpm
